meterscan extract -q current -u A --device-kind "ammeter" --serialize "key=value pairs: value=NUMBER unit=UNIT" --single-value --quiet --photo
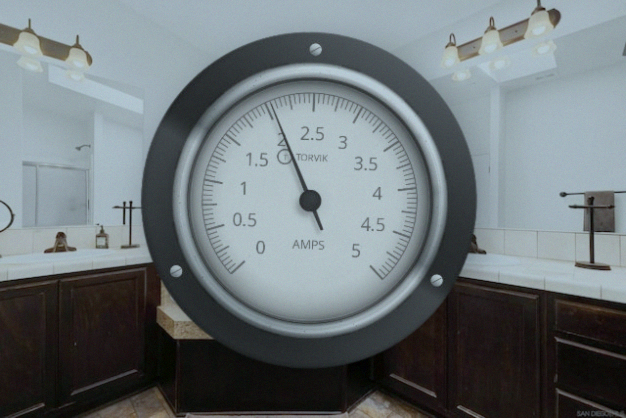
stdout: value=2.05 unit=A
